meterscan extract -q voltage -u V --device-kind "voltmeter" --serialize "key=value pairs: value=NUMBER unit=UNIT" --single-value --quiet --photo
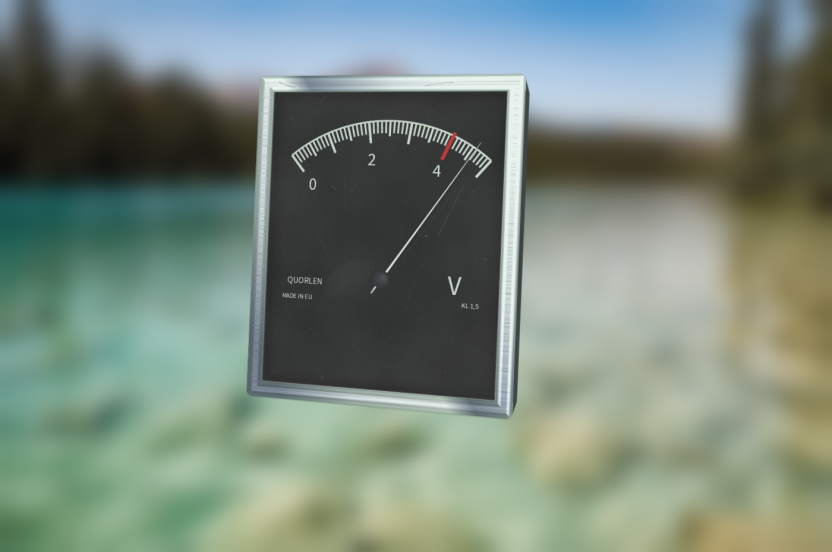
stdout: value=4.6 unit=V
